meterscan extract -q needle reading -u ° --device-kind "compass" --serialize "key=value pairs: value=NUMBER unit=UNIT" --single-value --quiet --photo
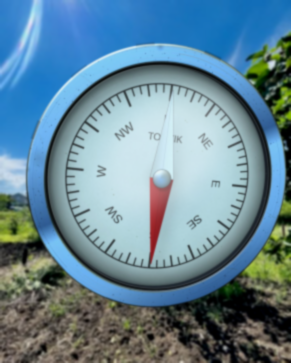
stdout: value=180 unit=°
